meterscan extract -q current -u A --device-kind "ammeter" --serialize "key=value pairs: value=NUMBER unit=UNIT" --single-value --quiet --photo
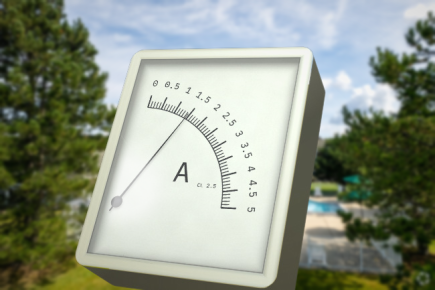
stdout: value=1.5 unit=A
